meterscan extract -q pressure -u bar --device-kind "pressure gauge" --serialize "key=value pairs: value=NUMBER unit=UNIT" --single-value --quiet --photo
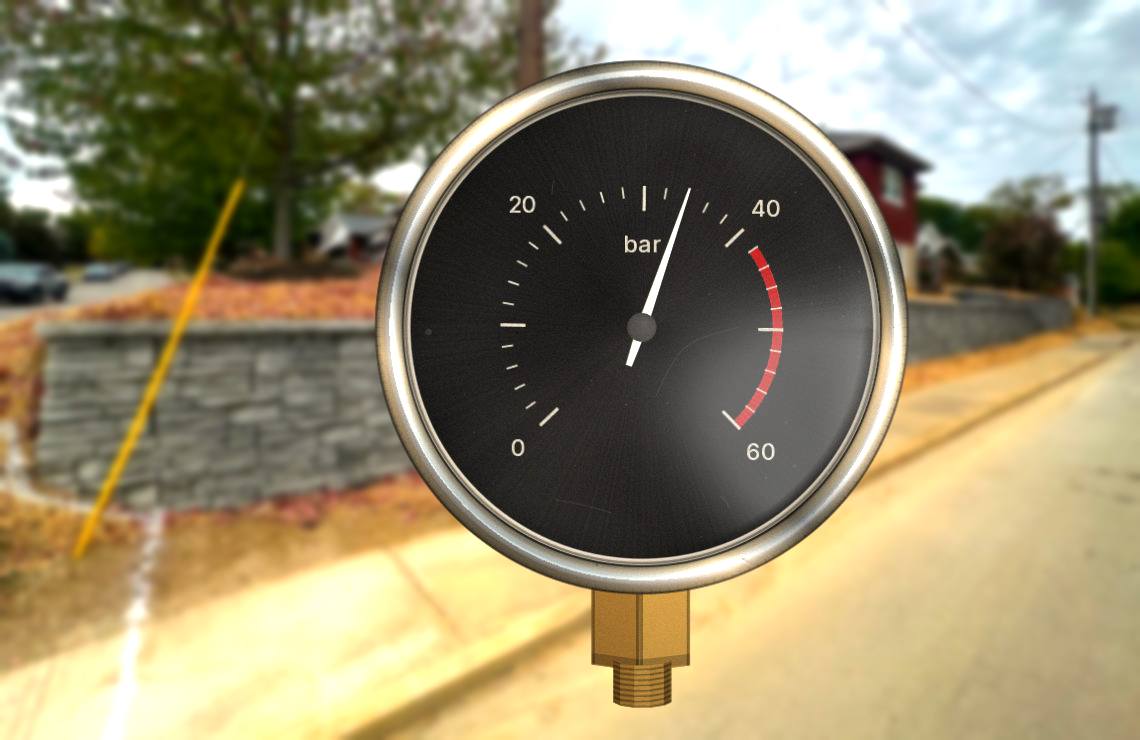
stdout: value=34 unit=bar
